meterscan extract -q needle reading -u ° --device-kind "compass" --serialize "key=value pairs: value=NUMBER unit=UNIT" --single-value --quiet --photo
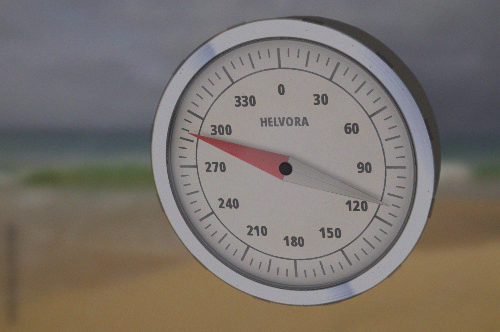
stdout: value=290 unit=°
